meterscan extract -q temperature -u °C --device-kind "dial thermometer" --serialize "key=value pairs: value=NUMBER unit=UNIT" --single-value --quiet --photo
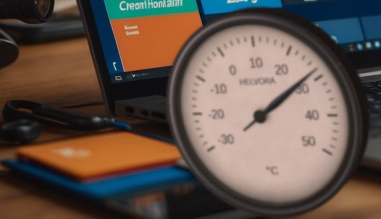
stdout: value=28 unit=°C
